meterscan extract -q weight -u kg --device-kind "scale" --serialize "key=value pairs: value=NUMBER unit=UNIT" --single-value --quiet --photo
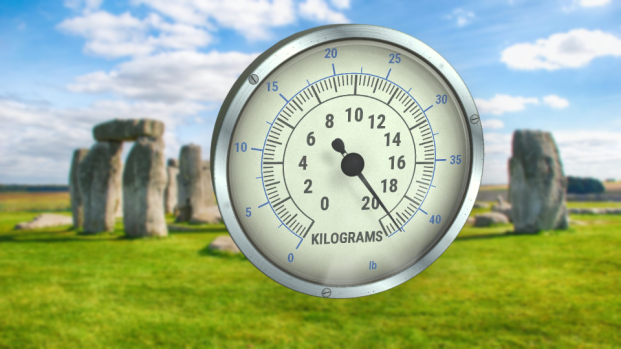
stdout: value=19.4 unit=kg
